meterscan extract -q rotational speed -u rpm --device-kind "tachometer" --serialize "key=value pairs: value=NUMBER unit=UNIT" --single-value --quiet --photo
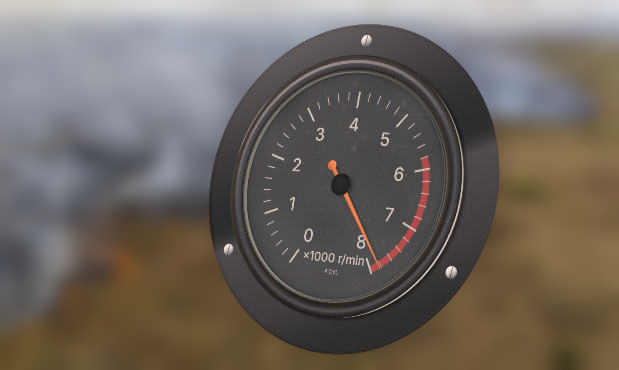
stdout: value=7800 unit=rpm
